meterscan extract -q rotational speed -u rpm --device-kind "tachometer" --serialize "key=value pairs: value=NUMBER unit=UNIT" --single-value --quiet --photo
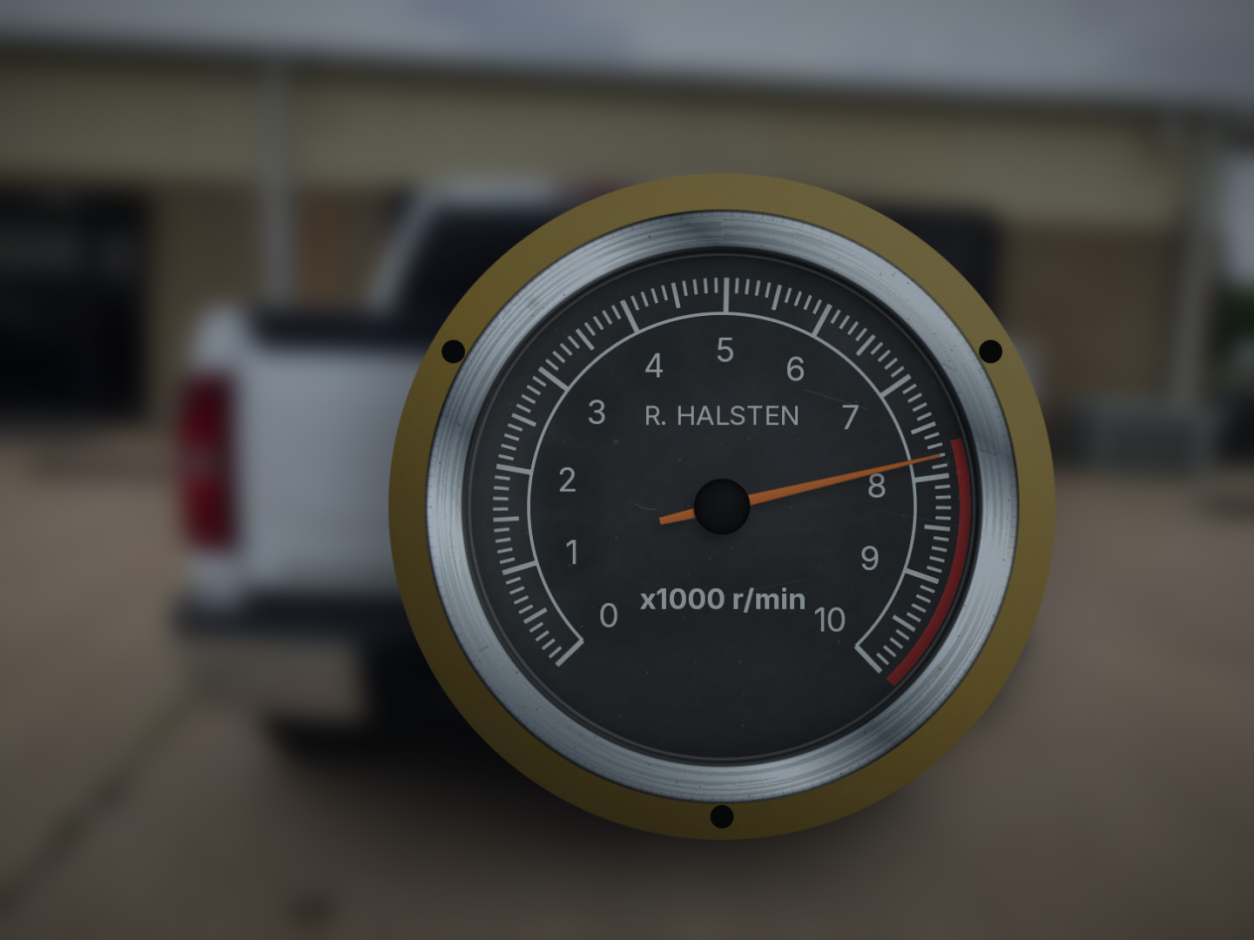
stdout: value=7800 unit=rpm
